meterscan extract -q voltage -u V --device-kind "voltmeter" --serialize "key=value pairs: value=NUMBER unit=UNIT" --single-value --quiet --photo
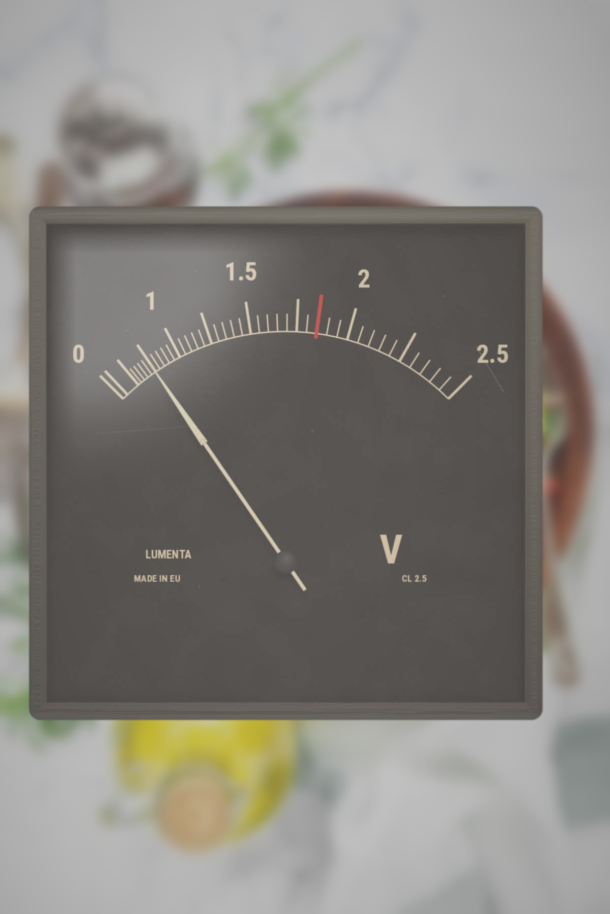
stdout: value=0.75 unit=V
